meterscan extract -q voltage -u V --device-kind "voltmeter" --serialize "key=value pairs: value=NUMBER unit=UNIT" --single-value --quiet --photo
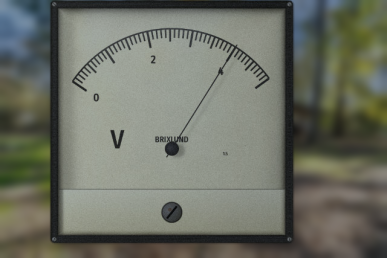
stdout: value=4 unit=V
